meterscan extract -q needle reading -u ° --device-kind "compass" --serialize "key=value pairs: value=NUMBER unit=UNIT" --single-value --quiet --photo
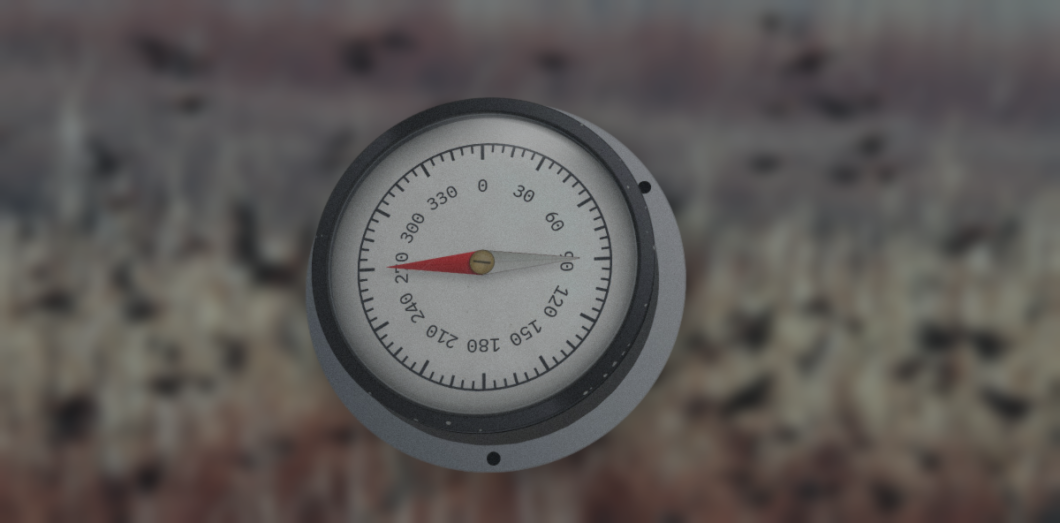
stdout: value=270 unit=°
